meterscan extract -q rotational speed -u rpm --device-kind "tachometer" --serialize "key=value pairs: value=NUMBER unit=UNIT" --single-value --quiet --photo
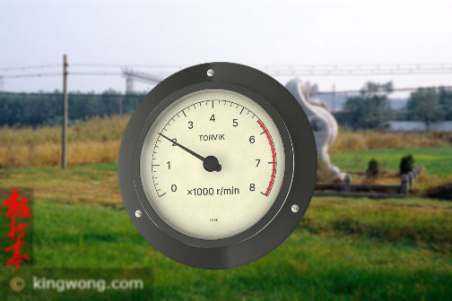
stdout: value=2000 unit=rpm
